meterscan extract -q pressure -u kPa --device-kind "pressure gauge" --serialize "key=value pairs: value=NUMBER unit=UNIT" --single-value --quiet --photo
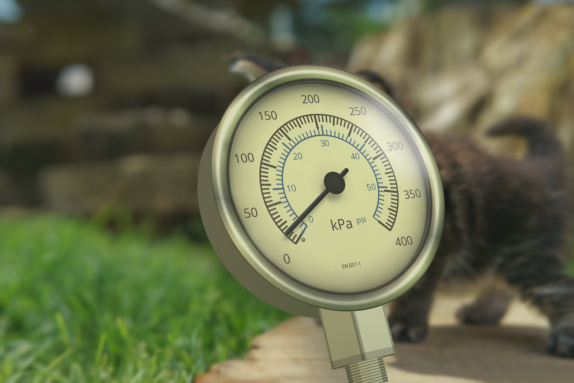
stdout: value=15 unit=kPa
